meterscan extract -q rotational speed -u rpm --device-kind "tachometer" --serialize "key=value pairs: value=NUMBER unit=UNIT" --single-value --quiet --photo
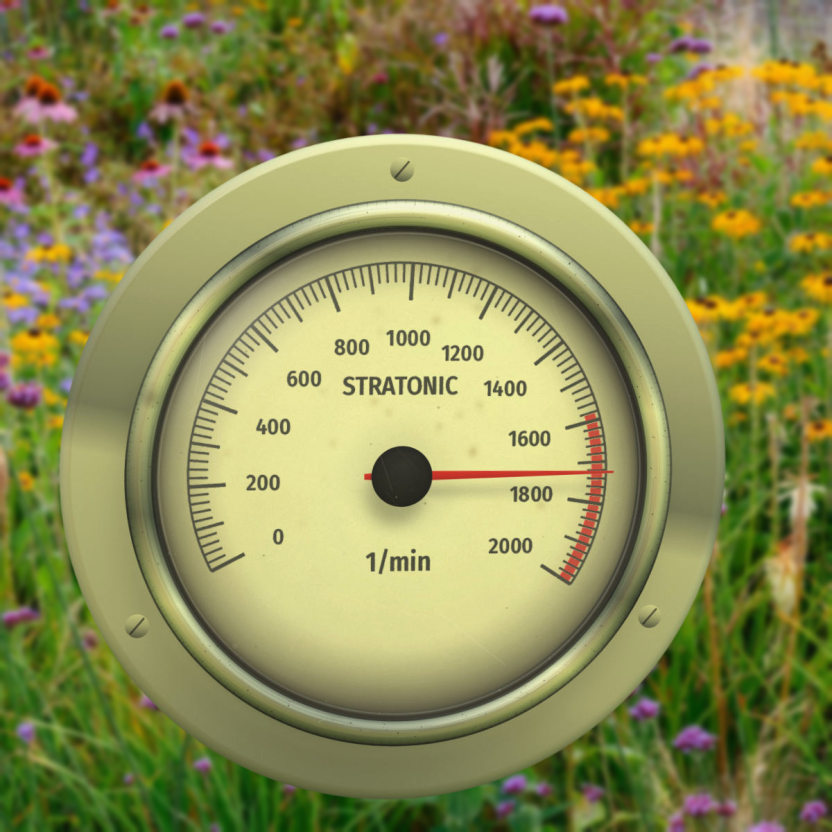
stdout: value=1720 unit=rpm
